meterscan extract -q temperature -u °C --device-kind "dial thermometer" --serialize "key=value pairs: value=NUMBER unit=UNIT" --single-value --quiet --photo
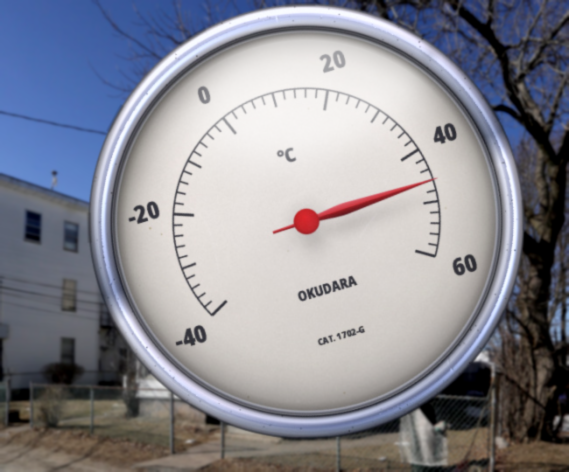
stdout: value=46 unit=°C
